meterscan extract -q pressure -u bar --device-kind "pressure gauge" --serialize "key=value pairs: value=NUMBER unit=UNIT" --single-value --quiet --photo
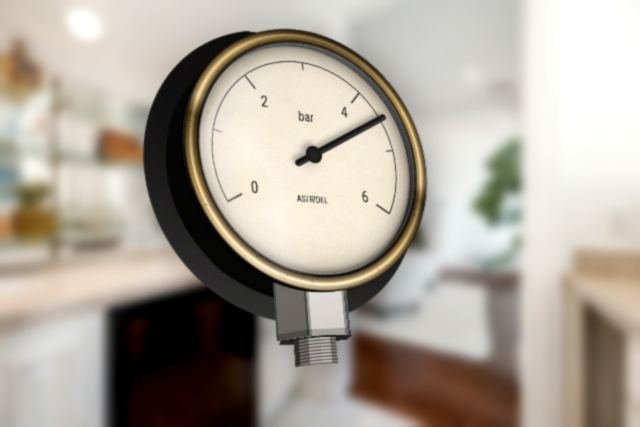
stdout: value=4.5 unit=bar
